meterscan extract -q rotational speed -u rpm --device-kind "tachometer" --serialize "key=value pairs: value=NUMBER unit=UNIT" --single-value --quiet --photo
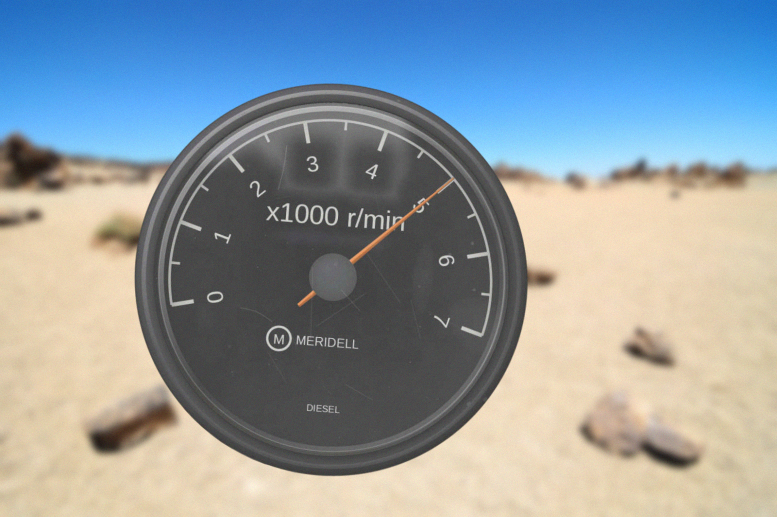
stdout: value=5000 unit=rpm
